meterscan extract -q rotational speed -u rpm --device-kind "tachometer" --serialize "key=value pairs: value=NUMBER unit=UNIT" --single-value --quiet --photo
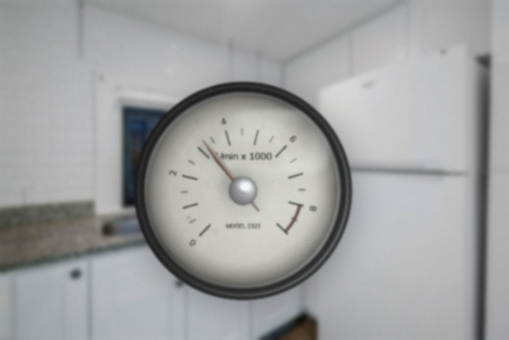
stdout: value=3250 unit=rpm
